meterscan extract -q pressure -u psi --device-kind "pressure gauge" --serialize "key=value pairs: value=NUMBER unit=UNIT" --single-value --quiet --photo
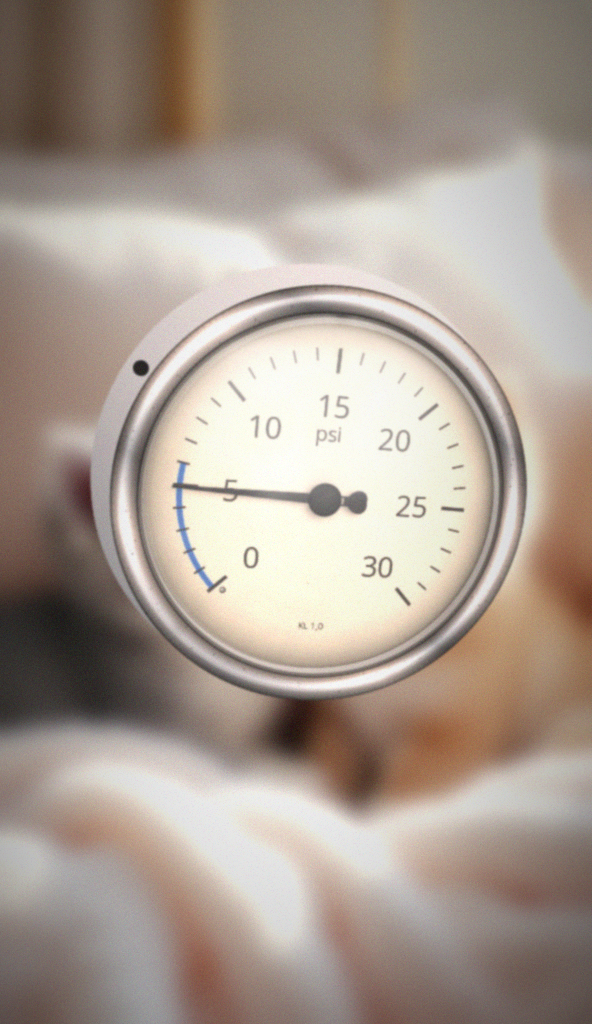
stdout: value=5 unit=psi
